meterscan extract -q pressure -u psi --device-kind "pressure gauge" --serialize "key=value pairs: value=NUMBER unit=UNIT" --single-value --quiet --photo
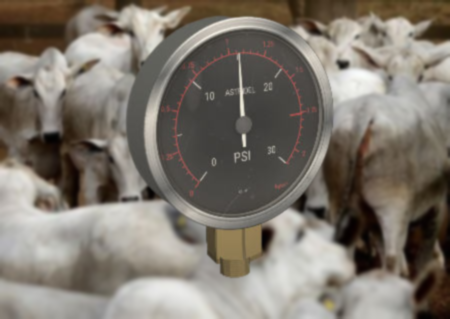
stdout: value=15 unit=psi
